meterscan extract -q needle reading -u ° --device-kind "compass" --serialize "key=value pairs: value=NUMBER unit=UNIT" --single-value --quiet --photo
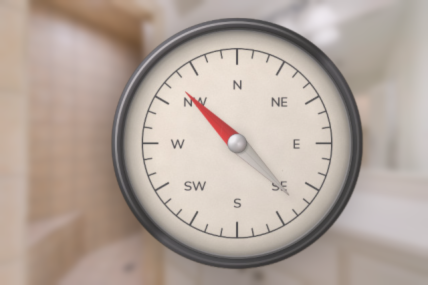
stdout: value=315 unit=°
